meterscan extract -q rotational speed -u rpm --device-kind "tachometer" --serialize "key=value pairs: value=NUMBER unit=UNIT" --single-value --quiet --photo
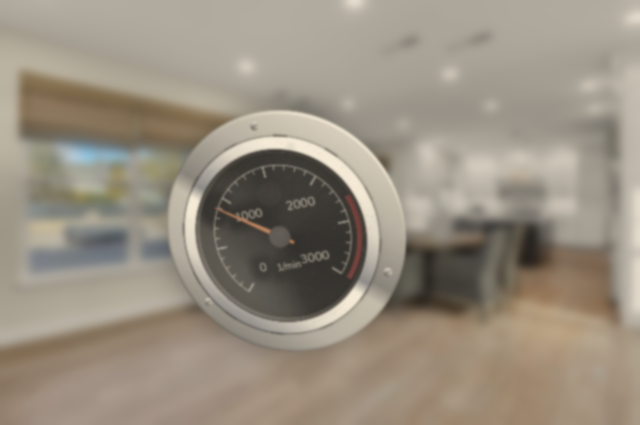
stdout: value=900 unit=rpm
